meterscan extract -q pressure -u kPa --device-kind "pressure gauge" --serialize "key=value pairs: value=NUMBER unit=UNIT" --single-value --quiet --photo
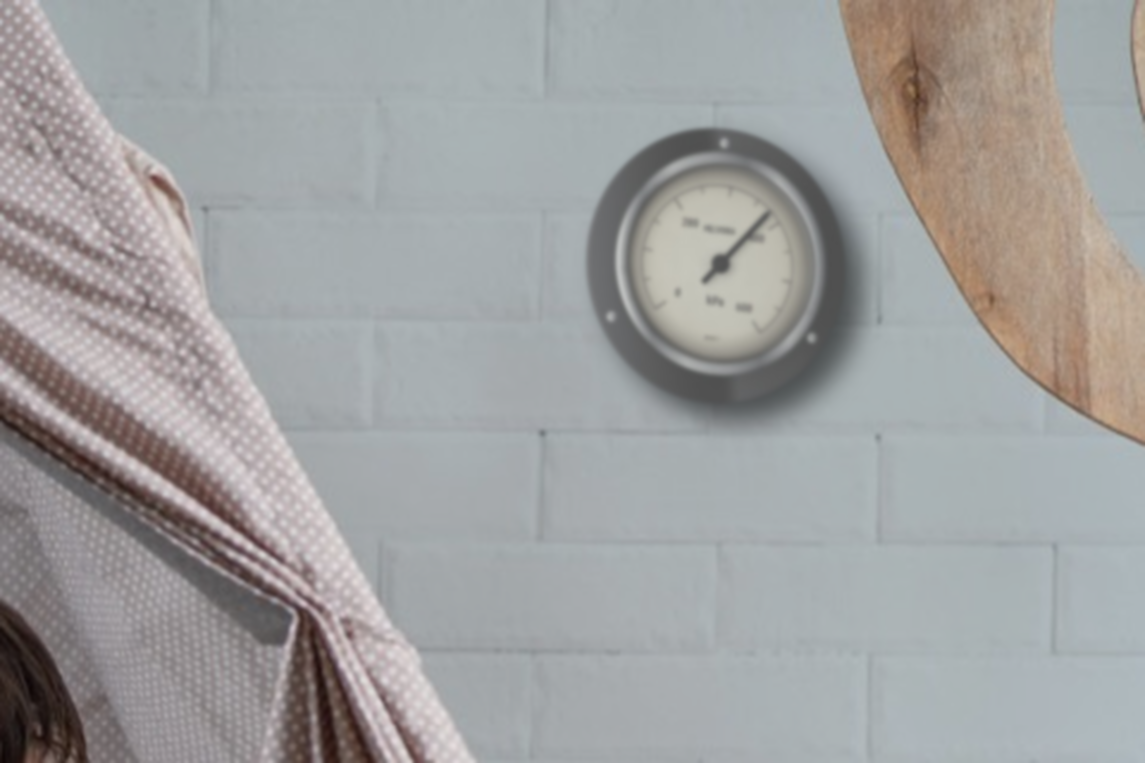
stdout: value=375 unit=kPa
